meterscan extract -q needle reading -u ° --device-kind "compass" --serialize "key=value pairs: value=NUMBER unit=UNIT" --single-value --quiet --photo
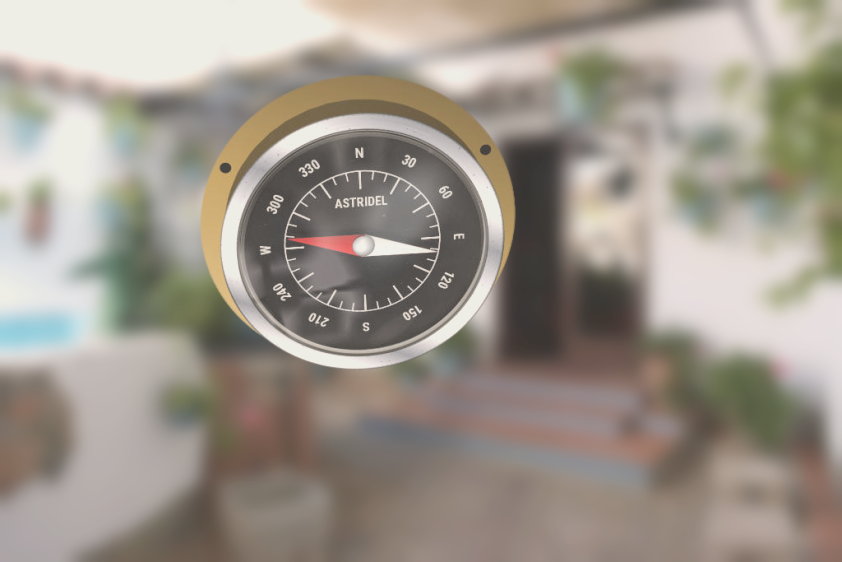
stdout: value=280 unit=°
